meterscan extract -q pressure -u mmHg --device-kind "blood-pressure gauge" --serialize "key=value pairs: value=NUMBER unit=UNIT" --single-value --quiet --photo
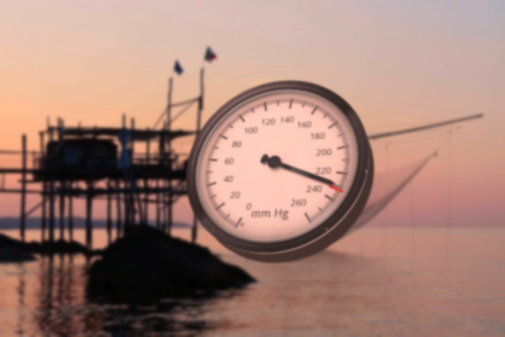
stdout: value=230 unit=mmHg
